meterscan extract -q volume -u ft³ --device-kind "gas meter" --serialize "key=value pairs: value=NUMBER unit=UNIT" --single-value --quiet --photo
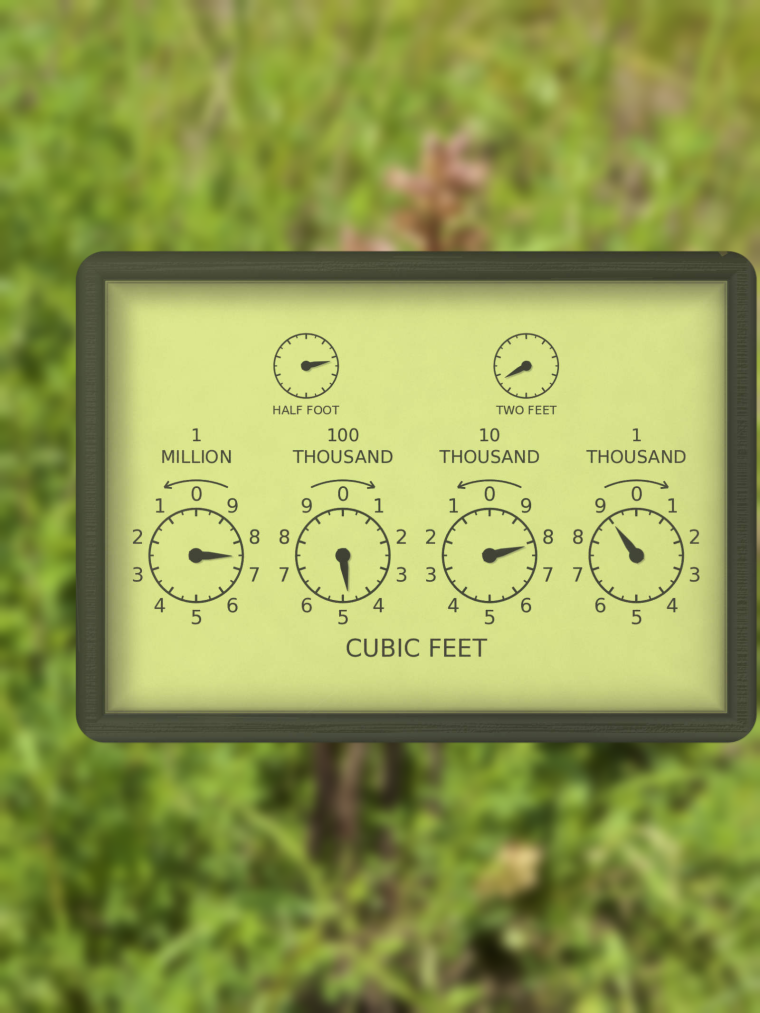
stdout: value=747900 unit=ft³
